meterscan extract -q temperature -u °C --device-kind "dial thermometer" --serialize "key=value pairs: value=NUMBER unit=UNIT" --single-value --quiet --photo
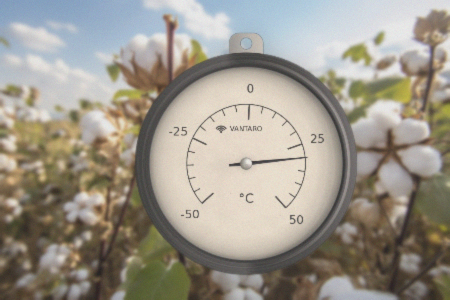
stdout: value=30 unit=°C
